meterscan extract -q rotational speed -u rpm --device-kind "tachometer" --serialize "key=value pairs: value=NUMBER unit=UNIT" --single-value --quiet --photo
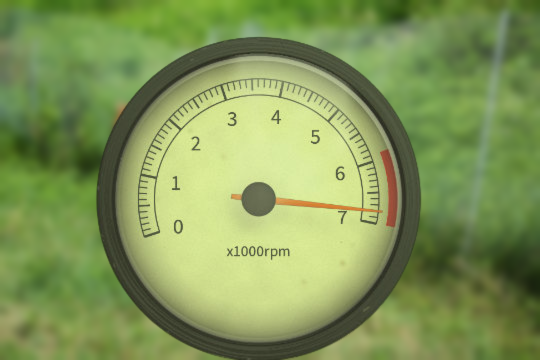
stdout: value=6800 unit=rpm
